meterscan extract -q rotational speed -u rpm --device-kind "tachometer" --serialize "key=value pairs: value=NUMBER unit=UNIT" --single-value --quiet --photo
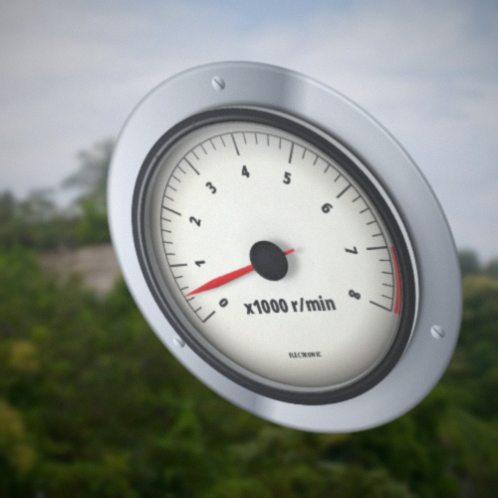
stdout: value=500 unit=rpm
